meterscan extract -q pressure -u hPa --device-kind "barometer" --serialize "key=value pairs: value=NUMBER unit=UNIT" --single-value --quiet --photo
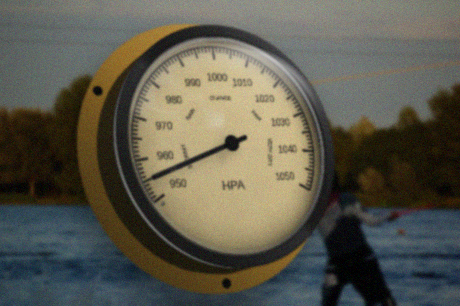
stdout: value=955 unit=hPa
